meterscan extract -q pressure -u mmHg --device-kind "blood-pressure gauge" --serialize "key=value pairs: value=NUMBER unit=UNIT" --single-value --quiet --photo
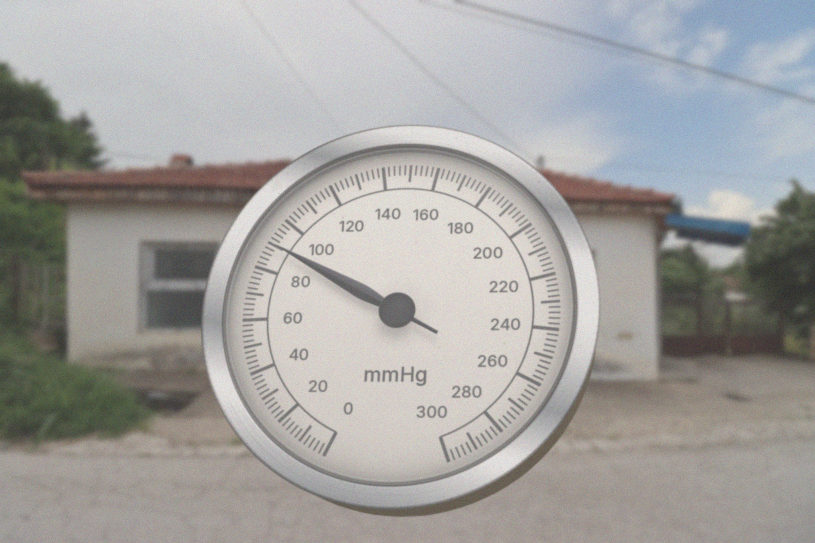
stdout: value=90 unit=mmHg
